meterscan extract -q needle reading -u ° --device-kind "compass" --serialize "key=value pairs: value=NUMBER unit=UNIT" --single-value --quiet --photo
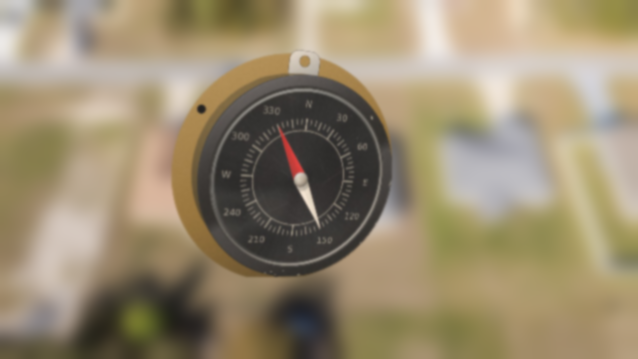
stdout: value=330 unit=°
